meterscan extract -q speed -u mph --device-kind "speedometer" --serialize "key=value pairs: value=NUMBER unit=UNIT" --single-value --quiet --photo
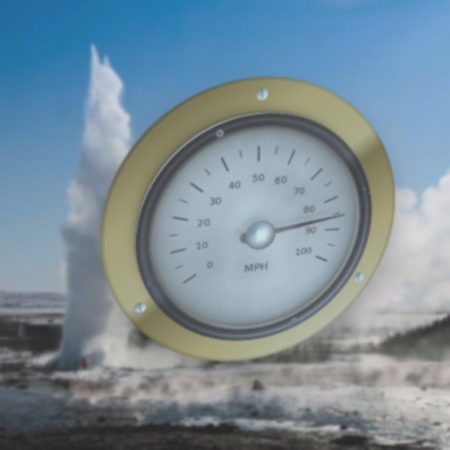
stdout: value=85 unit=mph
